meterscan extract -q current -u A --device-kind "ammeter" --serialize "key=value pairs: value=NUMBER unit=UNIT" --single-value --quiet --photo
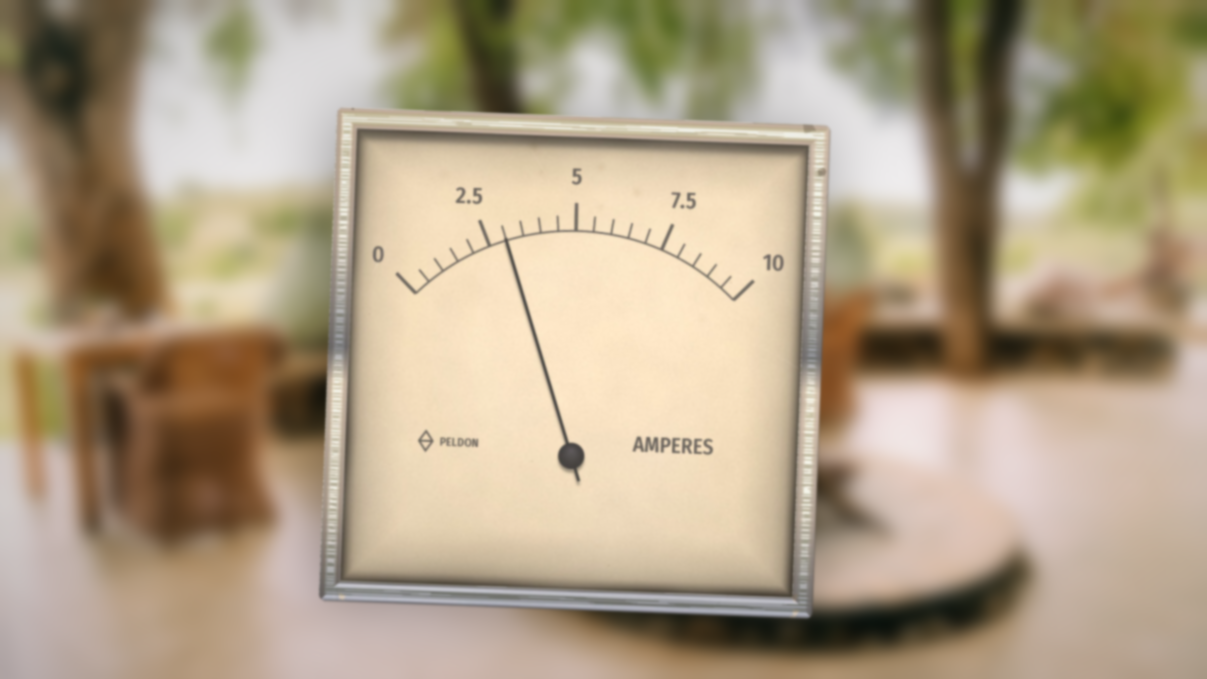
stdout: value=3 unit=A
